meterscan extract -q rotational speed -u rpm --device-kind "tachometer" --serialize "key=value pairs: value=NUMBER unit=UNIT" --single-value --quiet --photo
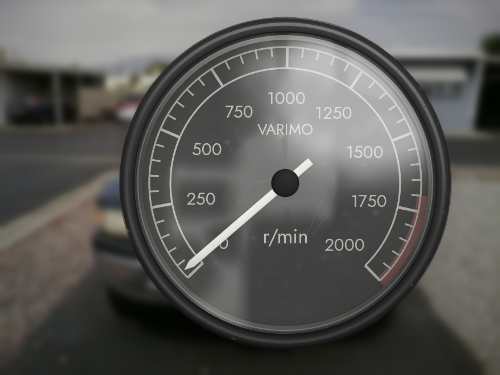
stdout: value=25 unit=rpm
